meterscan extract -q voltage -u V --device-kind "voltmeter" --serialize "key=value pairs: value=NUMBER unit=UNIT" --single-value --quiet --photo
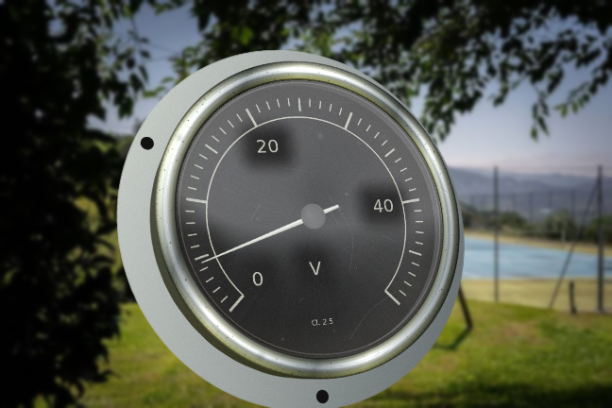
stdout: value=4.5 unit=V
